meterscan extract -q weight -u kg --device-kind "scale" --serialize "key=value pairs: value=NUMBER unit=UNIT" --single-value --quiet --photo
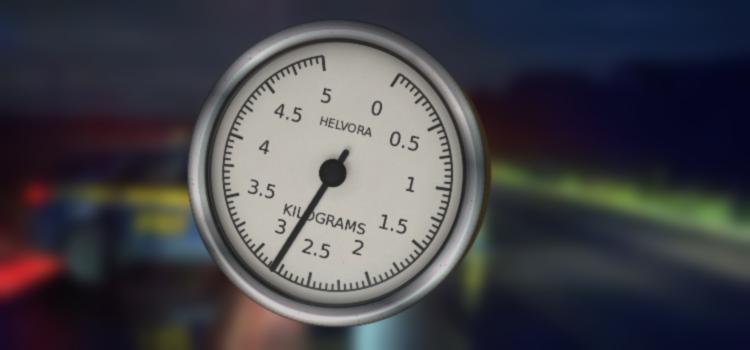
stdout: value=2.8 unit=kg
